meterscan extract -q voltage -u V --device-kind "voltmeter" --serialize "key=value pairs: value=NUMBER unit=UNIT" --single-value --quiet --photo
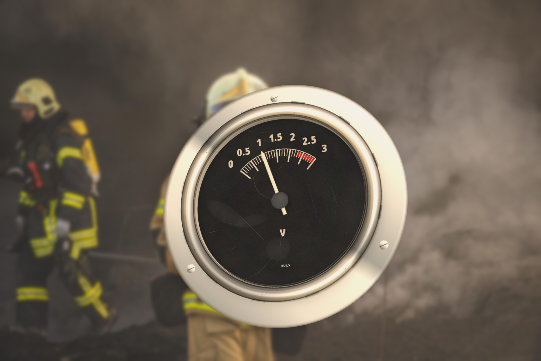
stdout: value=1 unit=V
